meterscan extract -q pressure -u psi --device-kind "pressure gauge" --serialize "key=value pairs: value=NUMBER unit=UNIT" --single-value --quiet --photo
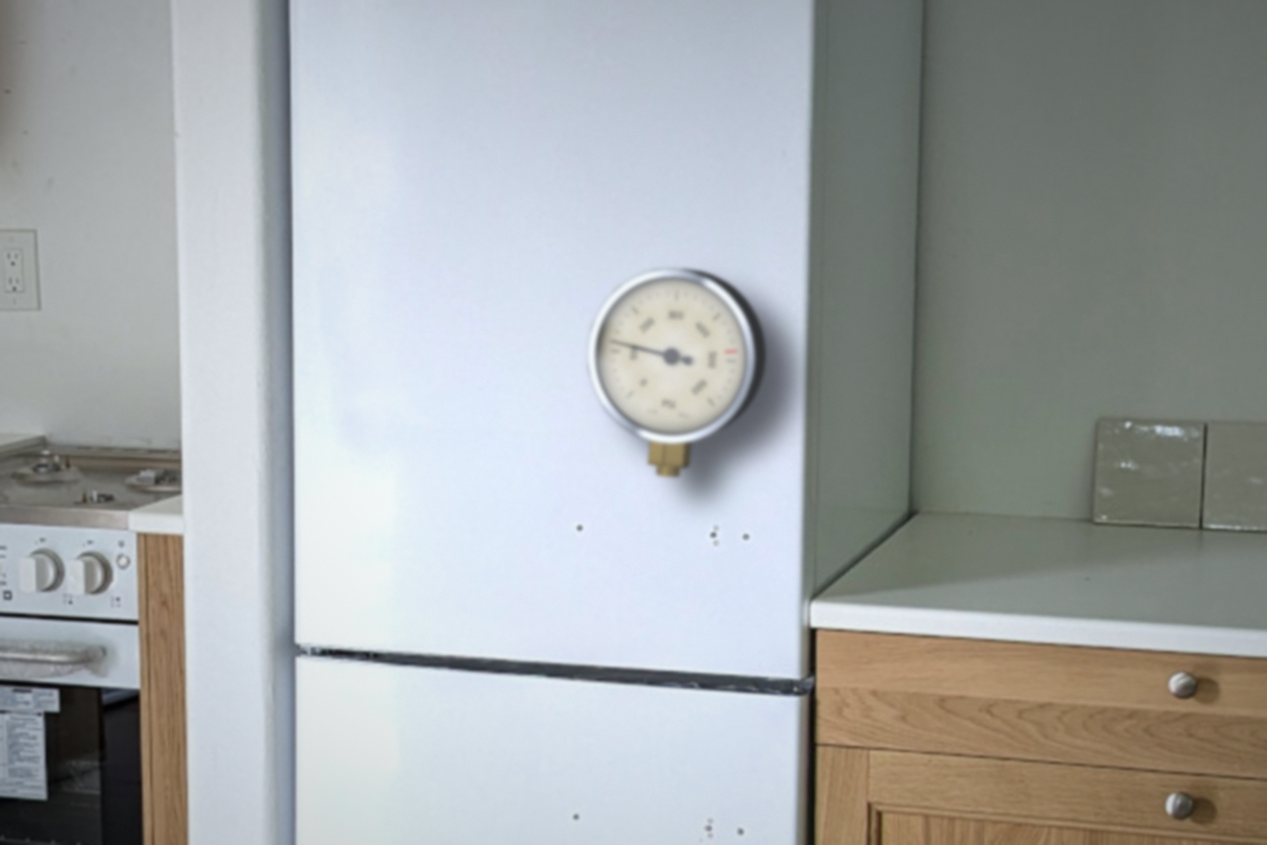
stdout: value=120 unit=psi
